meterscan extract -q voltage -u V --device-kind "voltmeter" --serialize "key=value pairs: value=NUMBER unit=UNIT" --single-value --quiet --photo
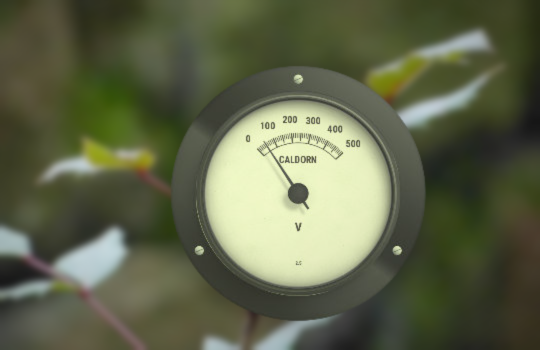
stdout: value=50 unit=V
